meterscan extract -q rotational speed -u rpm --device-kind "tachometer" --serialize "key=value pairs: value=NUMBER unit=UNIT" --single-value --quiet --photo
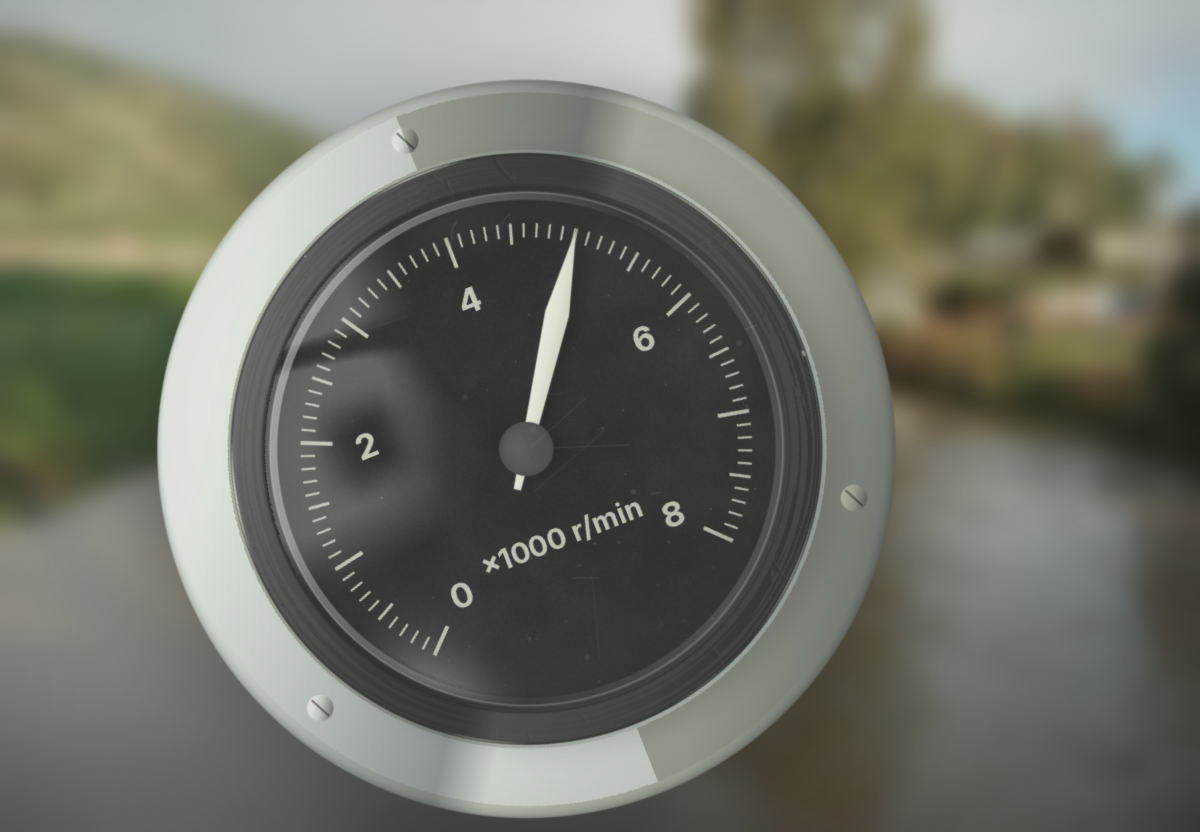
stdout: value=5000 unit=rpm
